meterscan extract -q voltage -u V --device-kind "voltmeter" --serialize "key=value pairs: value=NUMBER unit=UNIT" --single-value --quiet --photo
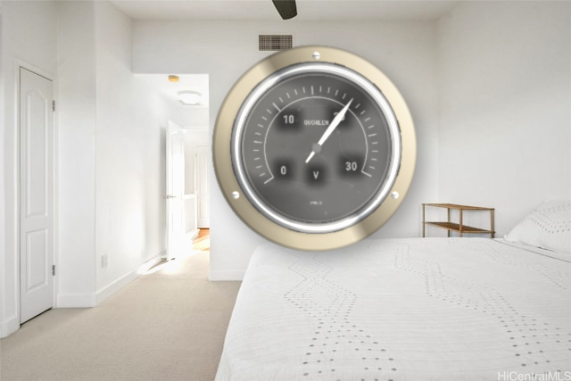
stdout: value=20 unit=V
